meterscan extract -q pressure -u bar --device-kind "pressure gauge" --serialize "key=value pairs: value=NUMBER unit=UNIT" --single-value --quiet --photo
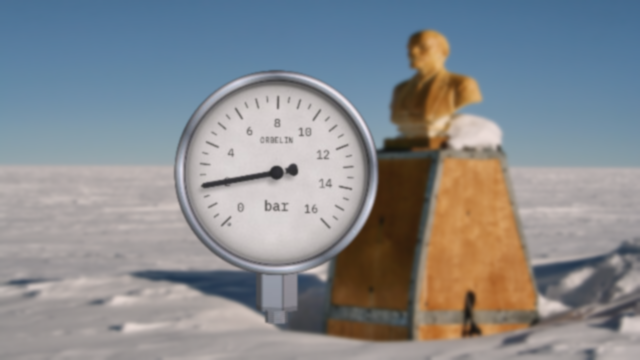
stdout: value=2 unit=bar
